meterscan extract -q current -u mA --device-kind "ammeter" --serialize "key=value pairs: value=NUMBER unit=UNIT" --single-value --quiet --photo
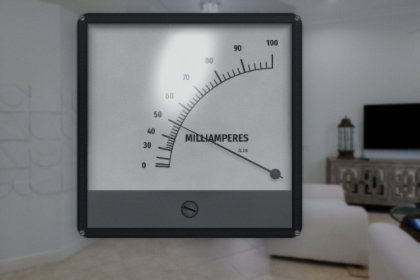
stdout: value=50 unit=mA
